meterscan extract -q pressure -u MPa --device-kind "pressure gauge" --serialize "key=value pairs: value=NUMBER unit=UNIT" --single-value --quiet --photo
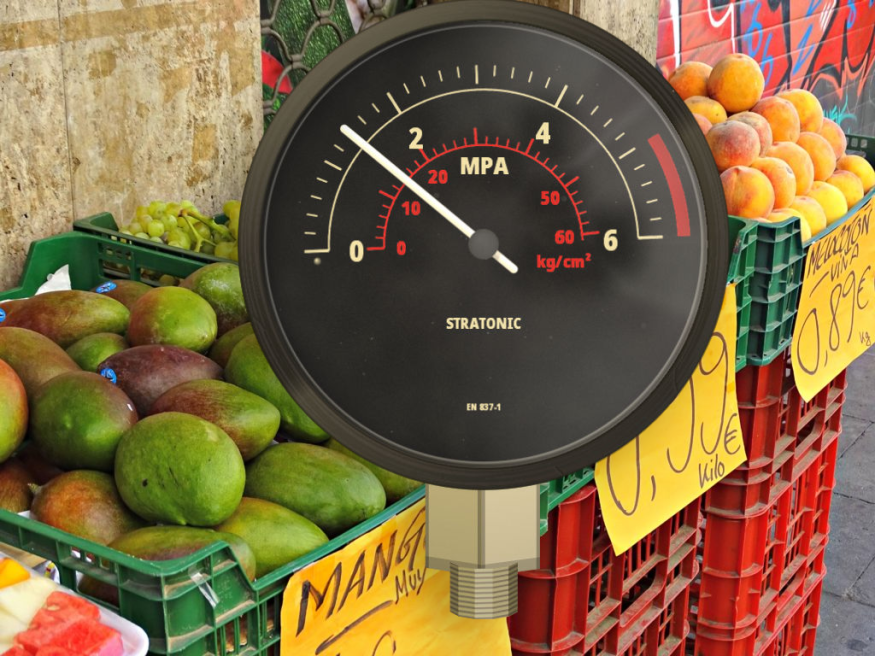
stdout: value=1.4 unit=MPa
